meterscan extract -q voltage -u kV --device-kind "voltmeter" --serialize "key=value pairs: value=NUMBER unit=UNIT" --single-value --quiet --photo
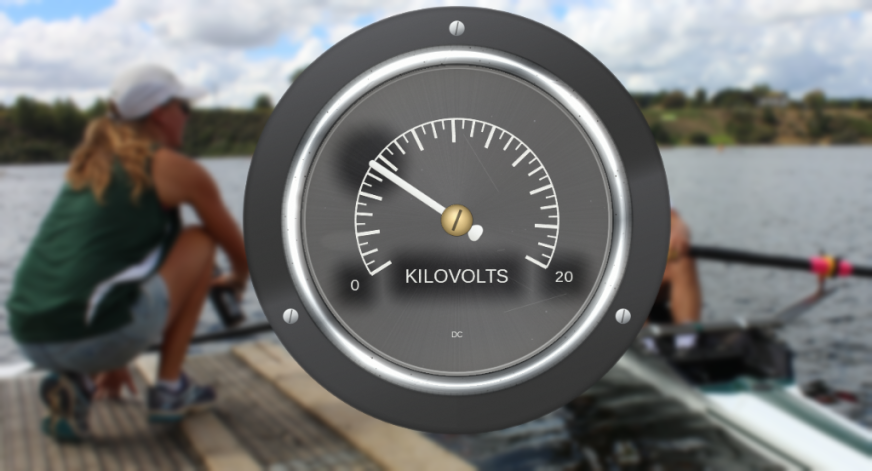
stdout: value=5.5 unit=kV
